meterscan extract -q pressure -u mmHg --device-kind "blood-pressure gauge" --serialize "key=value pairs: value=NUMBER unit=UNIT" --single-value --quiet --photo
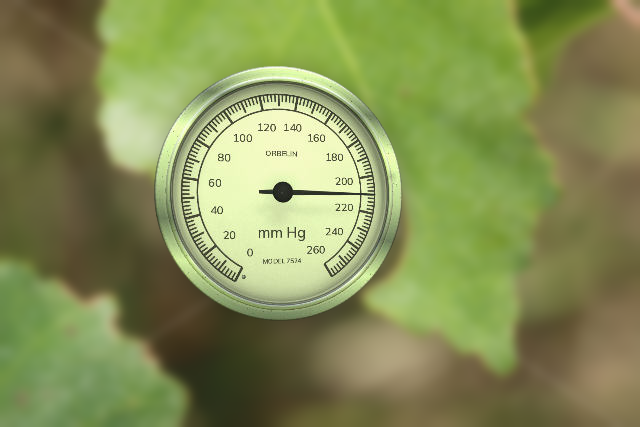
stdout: value=210 unit=mmHg
